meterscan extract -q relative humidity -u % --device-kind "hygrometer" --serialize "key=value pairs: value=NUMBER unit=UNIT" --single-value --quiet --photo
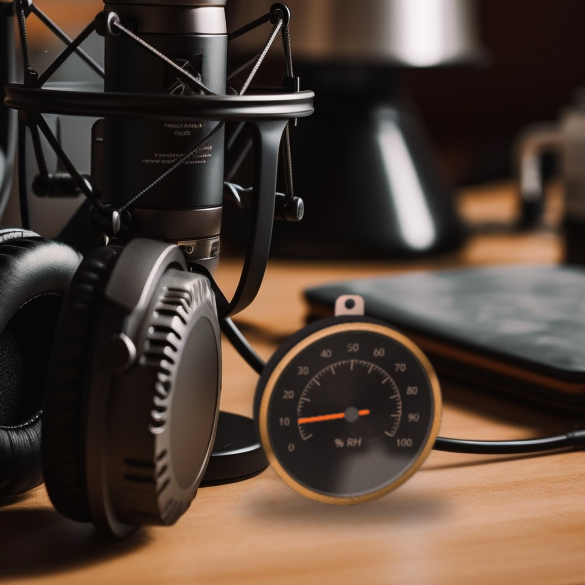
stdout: value=10 unit=%
